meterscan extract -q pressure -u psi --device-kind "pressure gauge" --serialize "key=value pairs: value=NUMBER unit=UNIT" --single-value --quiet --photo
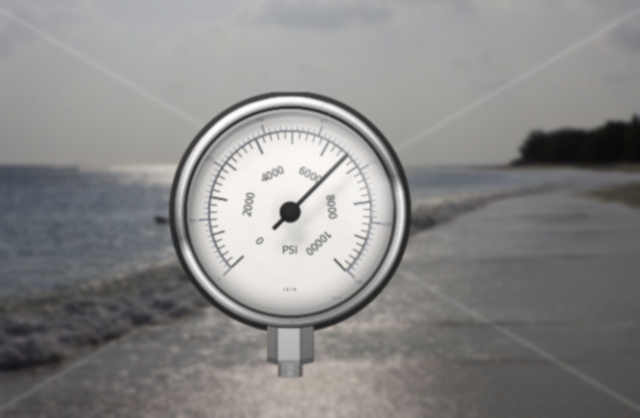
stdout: value=6600 unit=psi
